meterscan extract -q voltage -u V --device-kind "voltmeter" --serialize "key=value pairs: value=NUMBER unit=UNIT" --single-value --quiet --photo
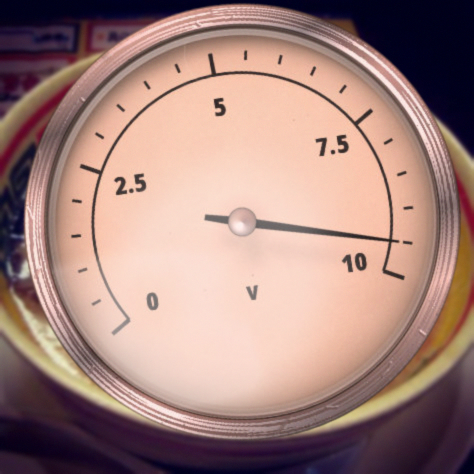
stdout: value=9.5 unit=V
